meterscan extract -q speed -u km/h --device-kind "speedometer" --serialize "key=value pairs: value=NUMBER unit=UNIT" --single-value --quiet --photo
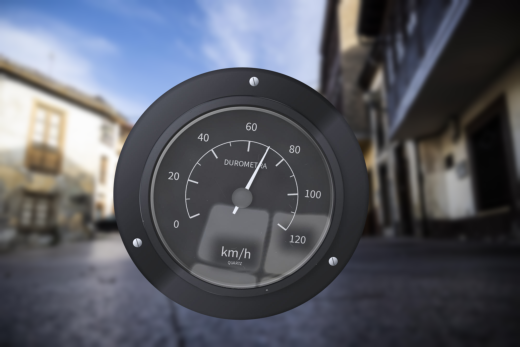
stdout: value=70 unit=km/h
